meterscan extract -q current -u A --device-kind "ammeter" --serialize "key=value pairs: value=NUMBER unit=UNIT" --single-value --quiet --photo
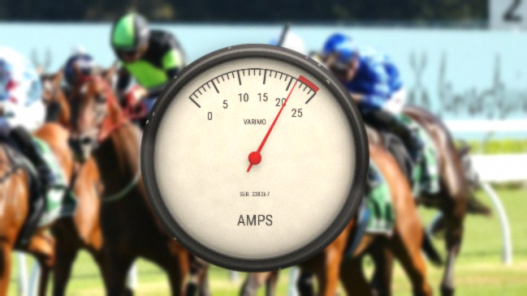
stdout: value=21 unit=A
